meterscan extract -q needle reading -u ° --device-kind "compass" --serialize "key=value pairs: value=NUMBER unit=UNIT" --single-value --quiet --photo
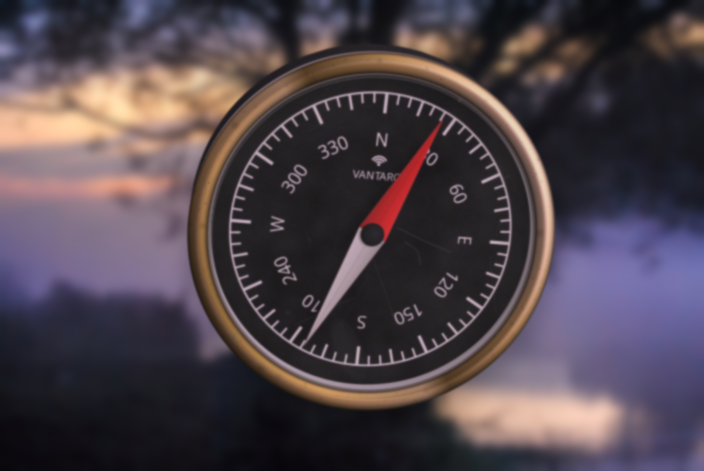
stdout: value=25 unit=°
